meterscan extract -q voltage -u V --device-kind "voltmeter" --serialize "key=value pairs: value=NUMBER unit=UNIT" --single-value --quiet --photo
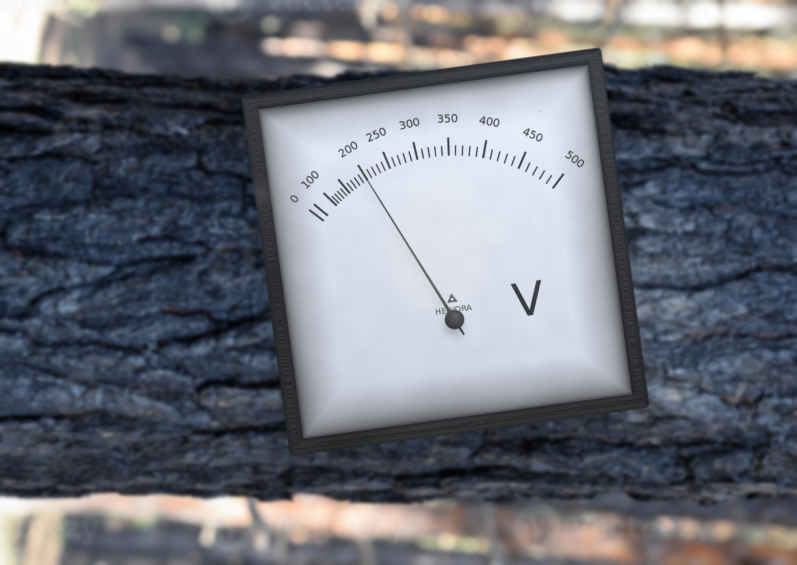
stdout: value=200 unit=V
